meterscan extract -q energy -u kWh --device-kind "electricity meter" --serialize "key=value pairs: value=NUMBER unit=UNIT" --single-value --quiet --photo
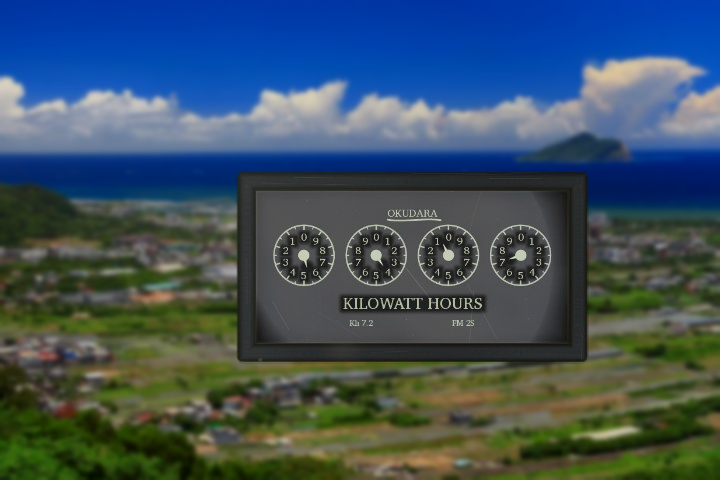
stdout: value=5407 unit=kWh
